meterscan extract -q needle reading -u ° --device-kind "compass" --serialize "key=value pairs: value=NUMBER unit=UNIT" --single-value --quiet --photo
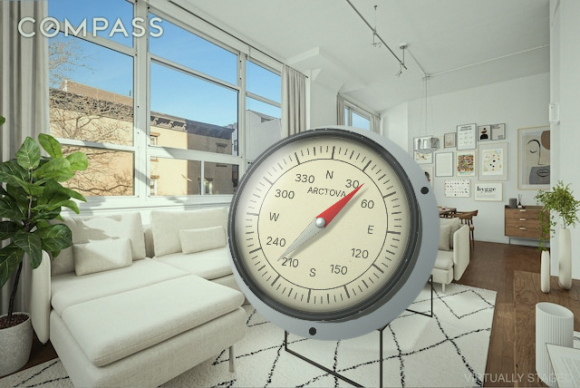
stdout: value=40 unit=°
